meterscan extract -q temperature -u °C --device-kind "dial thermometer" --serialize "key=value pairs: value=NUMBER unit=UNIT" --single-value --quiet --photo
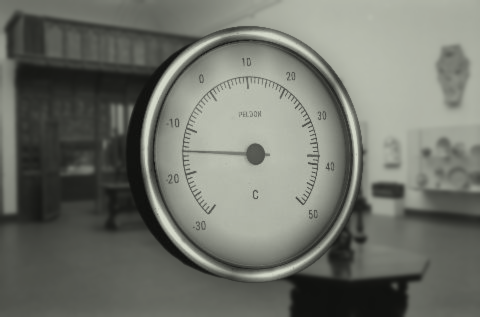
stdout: value=-15 unit=°C
